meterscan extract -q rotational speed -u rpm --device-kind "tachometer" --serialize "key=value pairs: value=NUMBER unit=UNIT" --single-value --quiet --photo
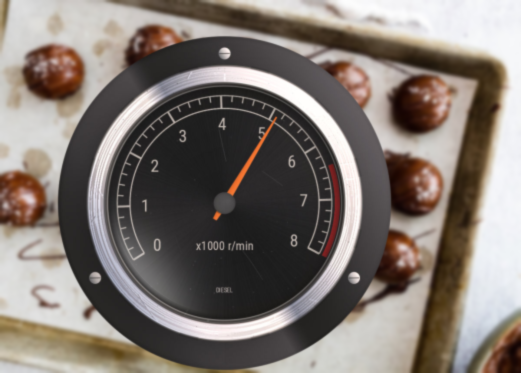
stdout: value=5100 unit=rpm
